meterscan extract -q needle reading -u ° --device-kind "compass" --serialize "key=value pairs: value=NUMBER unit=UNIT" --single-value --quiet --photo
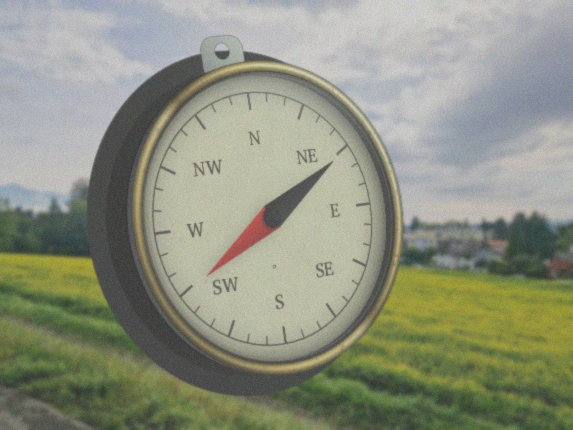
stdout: value=240 unit=°
